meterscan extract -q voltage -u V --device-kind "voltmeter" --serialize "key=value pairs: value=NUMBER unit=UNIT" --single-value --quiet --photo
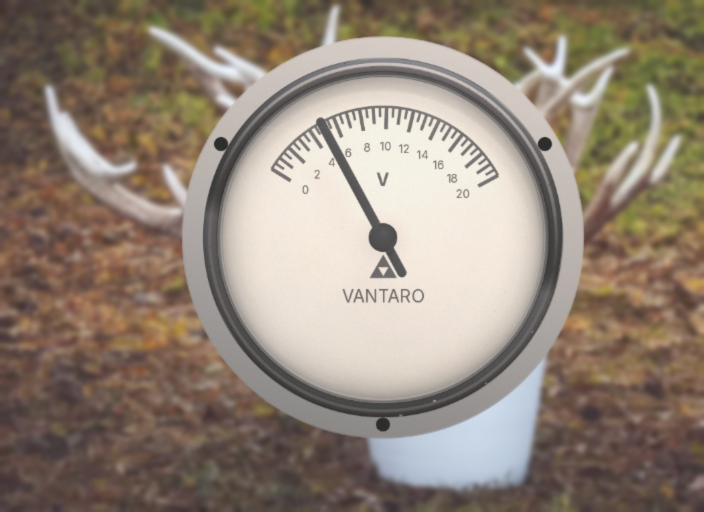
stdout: value=5 unit=V
